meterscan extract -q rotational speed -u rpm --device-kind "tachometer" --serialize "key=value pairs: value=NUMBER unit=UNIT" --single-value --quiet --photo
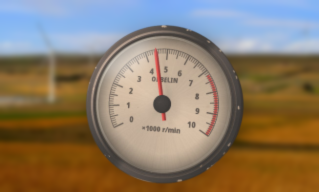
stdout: value=4500 unit=rpm
